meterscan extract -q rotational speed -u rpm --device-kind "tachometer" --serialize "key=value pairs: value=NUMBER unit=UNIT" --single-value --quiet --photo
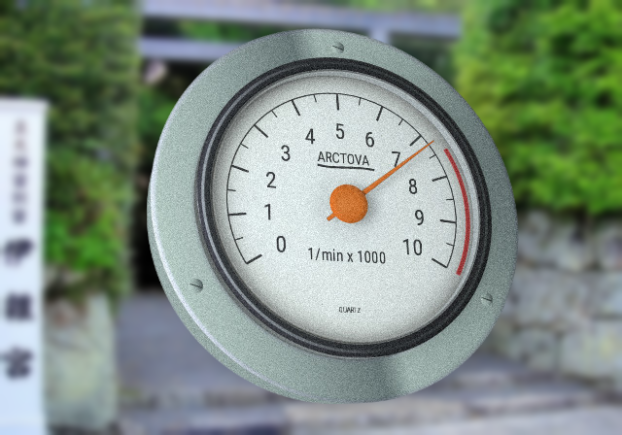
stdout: value=7250 unit=rpm
